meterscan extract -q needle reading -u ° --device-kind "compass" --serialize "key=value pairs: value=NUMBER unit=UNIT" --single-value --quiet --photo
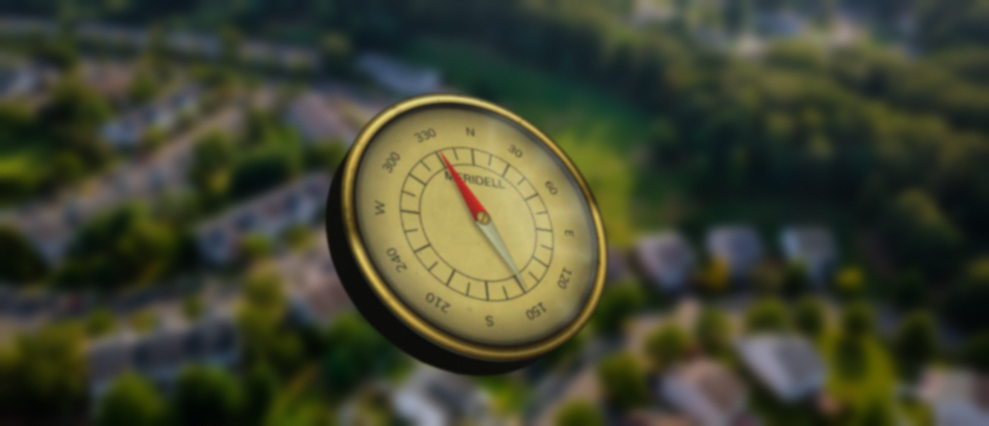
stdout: value=330 unit=°
